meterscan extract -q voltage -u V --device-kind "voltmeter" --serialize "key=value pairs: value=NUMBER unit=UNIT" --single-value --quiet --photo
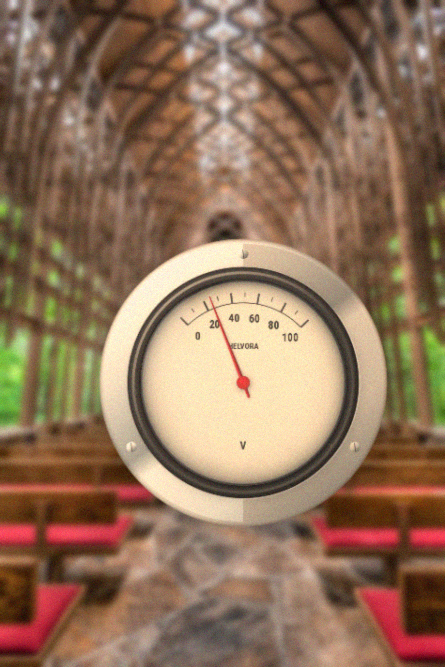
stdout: value=25 unit=V
